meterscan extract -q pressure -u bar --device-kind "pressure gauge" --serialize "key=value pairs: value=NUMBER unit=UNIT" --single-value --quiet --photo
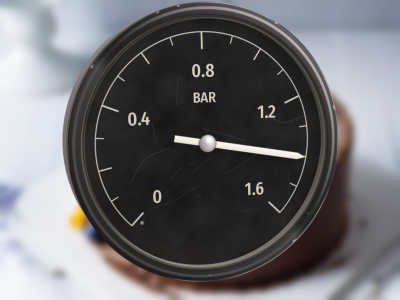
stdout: value=1.4 unit=bar
